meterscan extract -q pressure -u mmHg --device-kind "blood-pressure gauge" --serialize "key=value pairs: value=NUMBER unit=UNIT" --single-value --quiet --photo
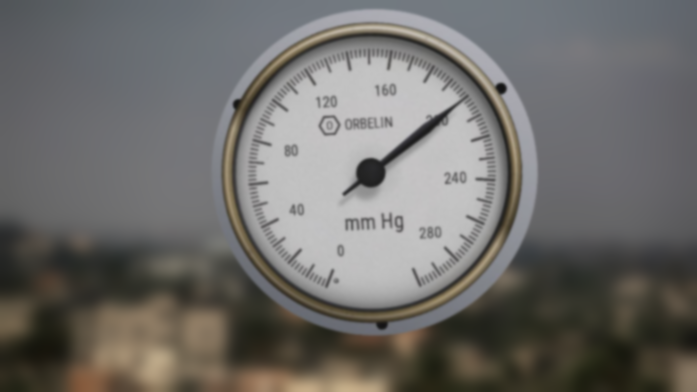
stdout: value=200 unit=mmHg
